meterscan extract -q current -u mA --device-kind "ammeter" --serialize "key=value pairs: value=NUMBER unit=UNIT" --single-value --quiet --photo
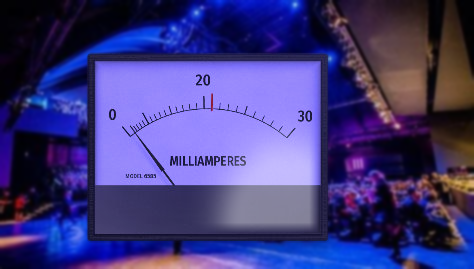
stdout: value=5 unit=mA
